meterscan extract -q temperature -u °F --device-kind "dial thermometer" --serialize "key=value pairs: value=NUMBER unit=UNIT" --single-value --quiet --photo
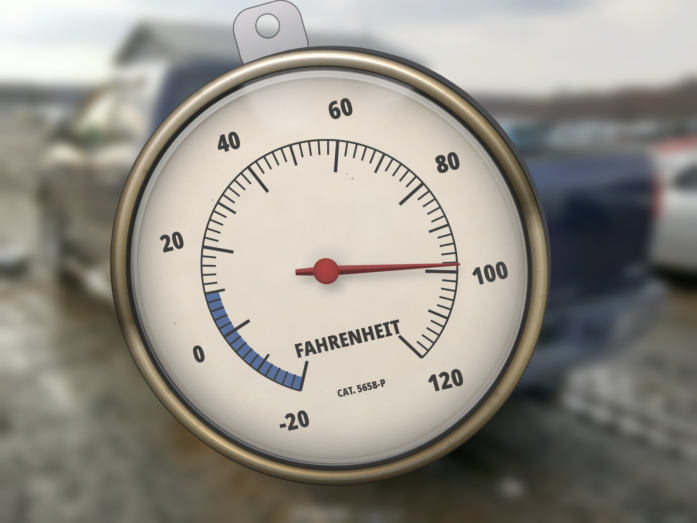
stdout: value=98 unit=°F
